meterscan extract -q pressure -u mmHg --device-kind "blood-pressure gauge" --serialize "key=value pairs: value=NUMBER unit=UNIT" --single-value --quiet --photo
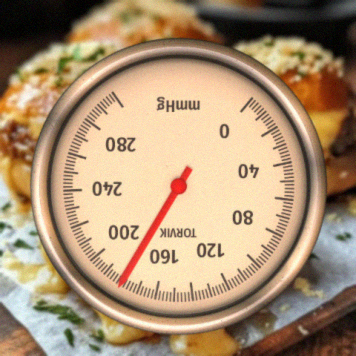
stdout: value=180 unit=mmHg
